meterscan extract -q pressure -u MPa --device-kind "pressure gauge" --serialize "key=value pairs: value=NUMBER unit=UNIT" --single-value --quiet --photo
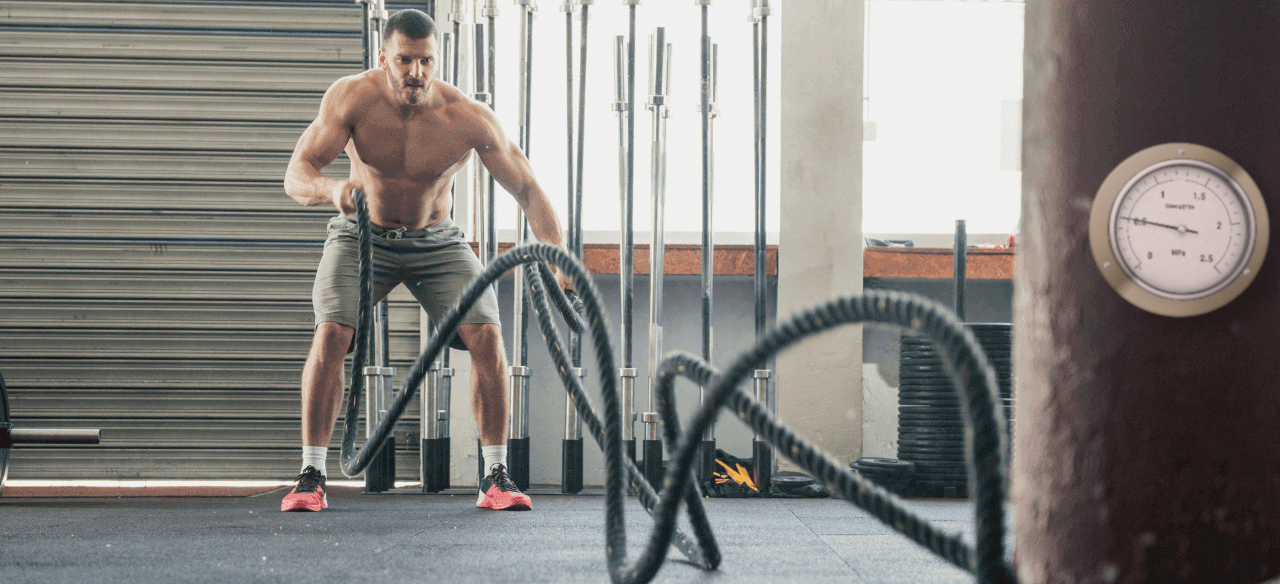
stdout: value=0.5 unit=MPa
